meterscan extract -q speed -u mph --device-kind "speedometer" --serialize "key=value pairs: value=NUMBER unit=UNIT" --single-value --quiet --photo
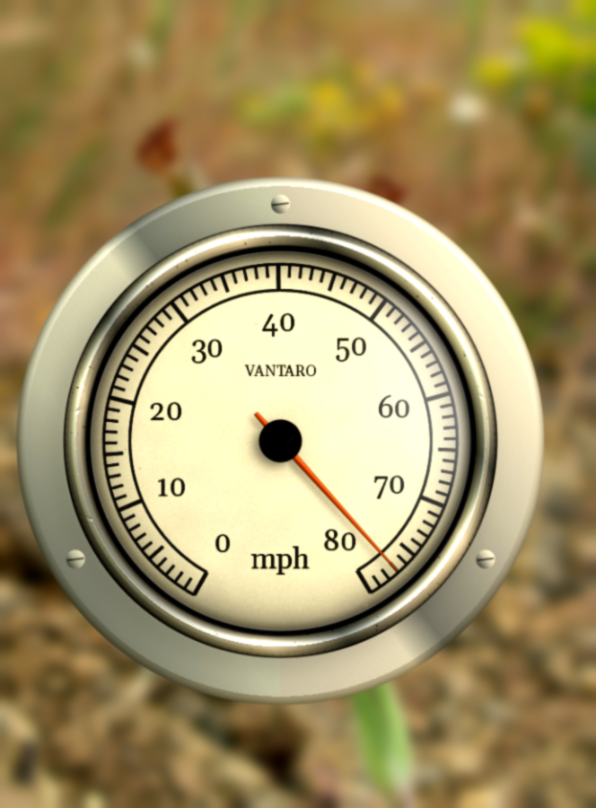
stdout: value=77 unit=mph
